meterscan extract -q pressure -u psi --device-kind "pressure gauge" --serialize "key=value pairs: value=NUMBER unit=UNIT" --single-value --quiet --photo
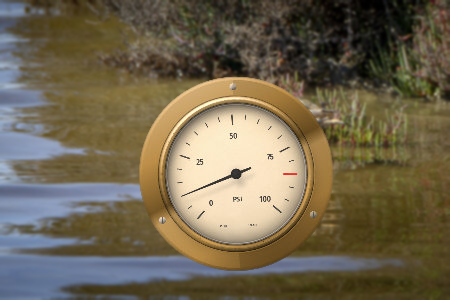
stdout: value=10 unit=psi
